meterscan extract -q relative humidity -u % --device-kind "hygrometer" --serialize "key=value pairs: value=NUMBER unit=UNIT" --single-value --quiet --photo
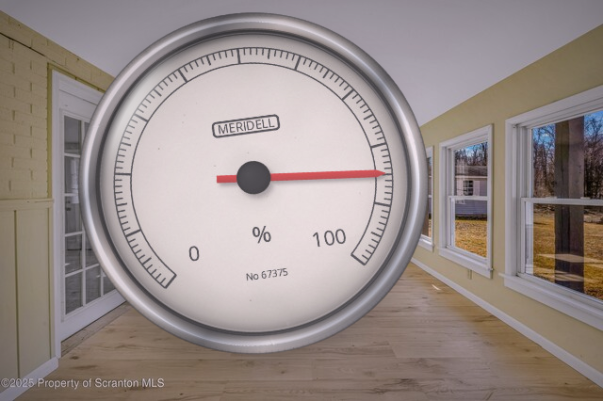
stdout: value=85 unit=%
